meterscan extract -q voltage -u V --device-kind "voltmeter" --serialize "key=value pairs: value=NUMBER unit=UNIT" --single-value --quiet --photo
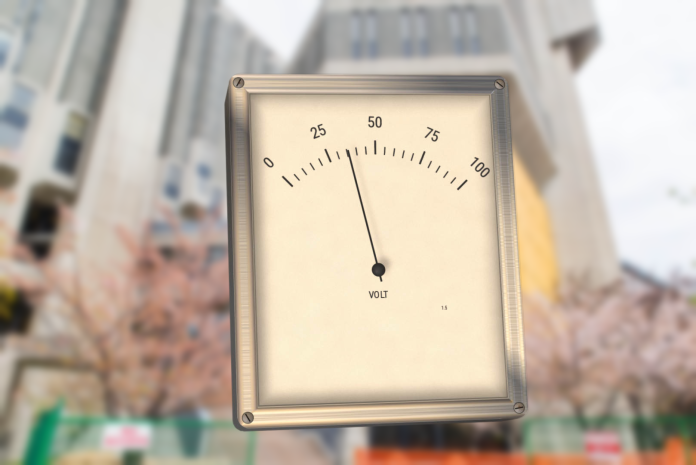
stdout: value=35 unit=V
